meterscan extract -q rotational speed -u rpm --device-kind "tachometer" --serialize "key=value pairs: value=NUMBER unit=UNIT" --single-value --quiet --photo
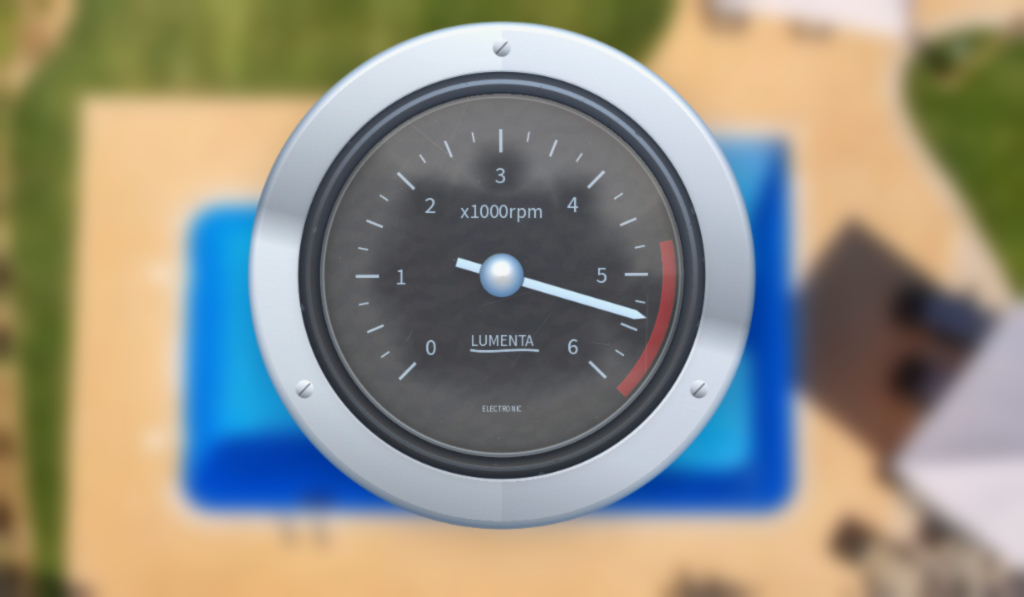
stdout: value=5375 unit=rpm
